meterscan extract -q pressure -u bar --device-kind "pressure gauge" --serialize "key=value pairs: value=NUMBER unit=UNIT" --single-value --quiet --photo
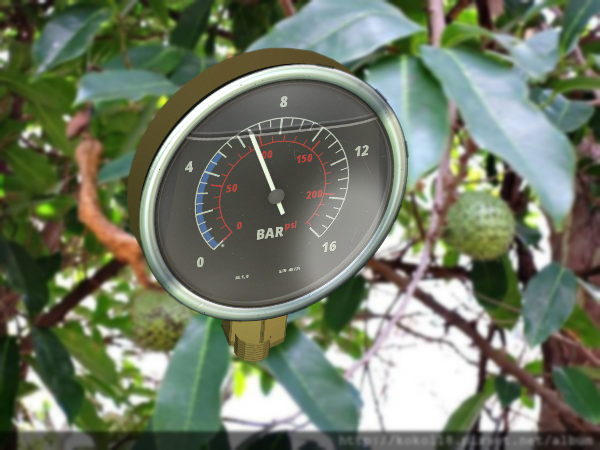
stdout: value=6.5 unit=bar
